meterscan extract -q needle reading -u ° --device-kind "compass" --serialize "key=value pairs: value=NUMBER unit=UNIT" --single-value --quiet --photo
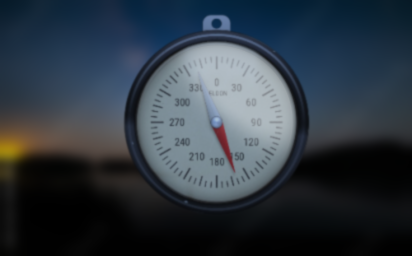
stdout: value=160 unit=°
